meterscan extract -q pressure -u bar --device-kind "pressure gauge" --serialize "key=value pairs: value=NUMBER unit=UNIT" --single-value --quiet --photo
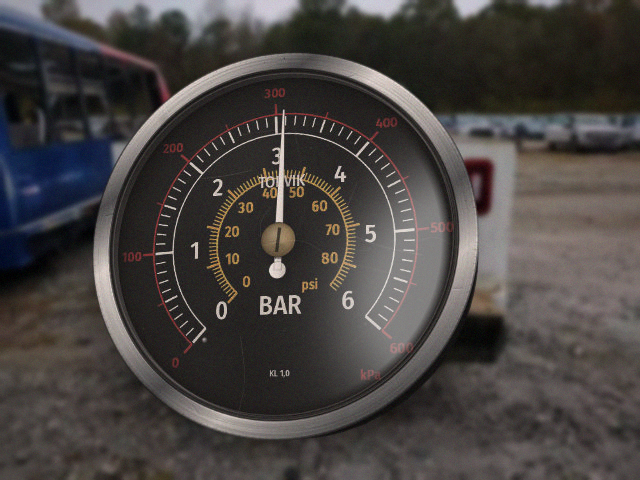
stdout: value=3.1 unit=bar
